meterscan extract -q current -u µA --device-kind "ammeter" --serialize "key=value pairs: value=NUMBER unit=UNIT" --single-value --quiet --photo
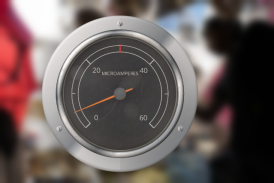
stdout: value=5 unit=µA
